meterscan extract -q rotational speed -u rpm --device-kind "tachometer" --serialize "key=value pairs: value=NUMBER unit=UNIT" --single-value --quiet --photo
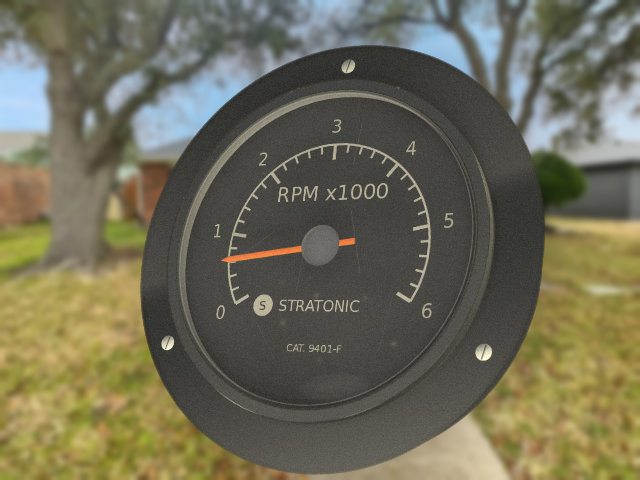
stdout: value=600 unit=rpm
